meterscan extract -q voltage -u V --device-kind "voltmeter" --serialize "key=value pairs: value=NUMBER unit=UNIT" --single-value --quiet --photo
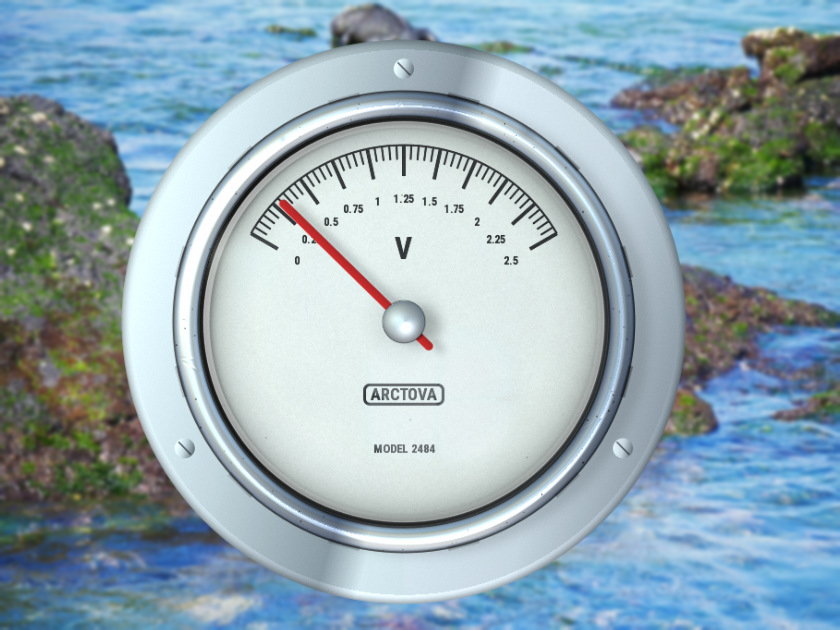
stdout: value=0.3 unit=V
